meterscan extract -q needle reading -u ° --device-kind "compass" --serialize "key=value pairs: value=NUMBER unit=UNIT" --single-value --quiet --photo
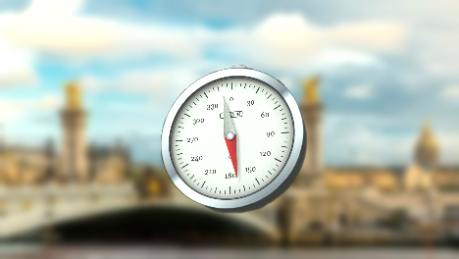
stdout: value=170 unit=°
